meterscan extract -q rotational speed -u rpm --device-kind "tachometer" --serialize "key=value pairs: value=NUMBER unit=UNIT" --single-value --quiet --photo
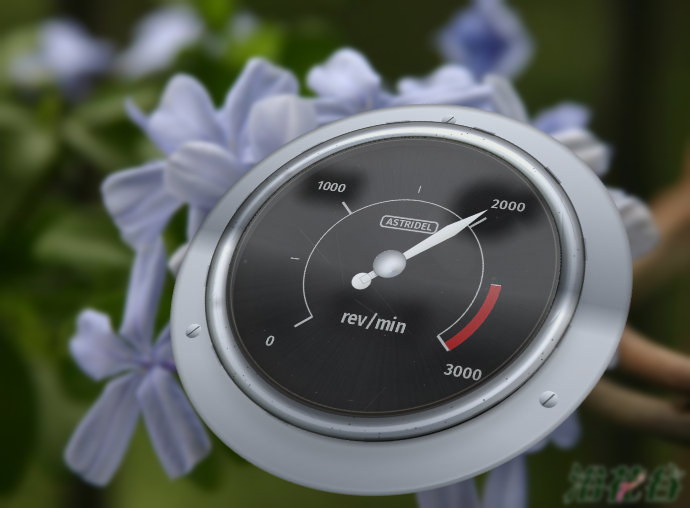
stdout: value=2000 unit=rpm
